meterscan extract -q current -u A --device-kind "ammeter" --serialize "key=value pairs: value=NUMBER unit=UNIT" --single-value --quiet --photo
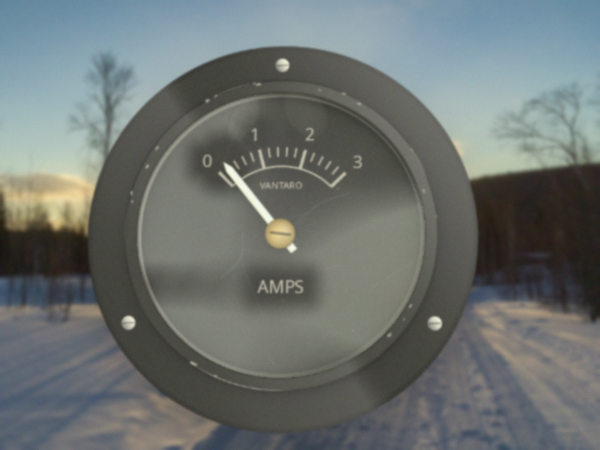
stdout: value=0.2 unit=A
